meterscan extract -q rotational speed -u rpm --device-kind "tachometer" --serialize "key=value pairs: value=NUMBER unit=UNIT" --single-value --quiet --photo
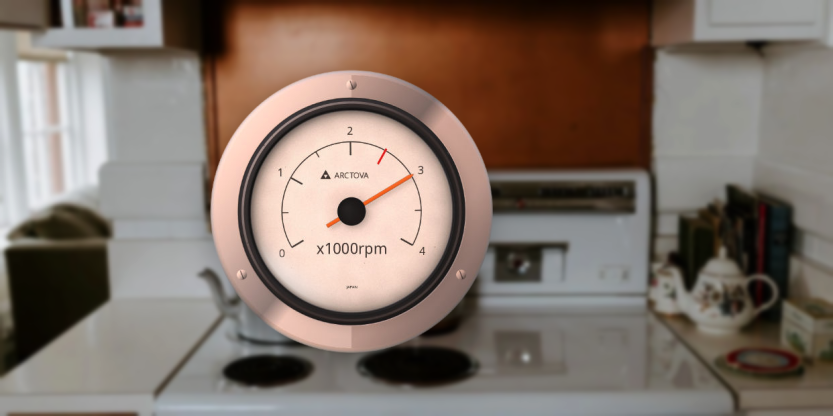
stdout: value=3000 unit=rpm
